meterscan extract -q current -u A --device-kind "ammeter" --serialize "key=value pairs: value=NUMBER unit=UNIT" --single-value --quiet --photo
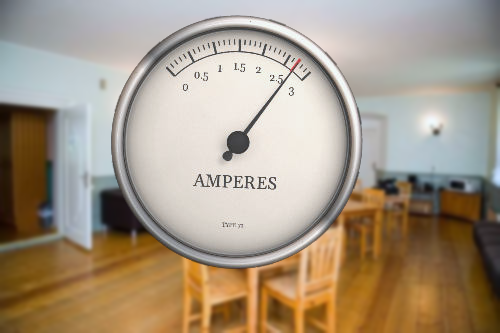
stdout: value=2.7 unit=A
